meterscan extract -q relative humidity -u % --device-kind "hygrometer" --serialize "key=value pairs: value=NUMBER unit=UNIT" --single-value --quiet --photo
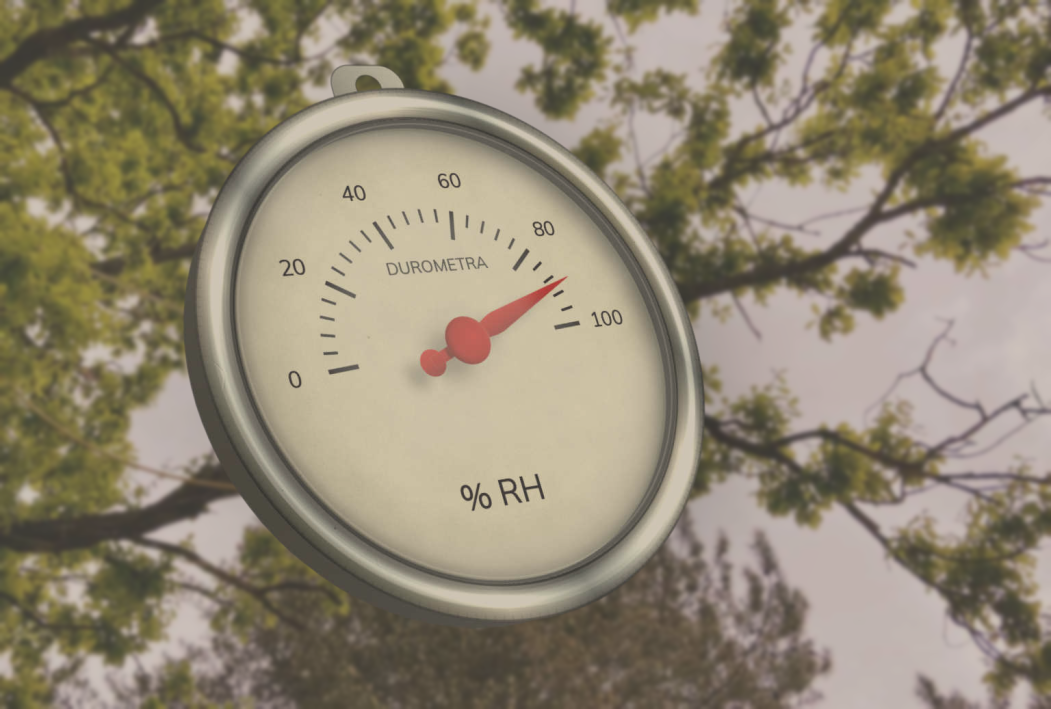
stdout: value=90 unit=%
